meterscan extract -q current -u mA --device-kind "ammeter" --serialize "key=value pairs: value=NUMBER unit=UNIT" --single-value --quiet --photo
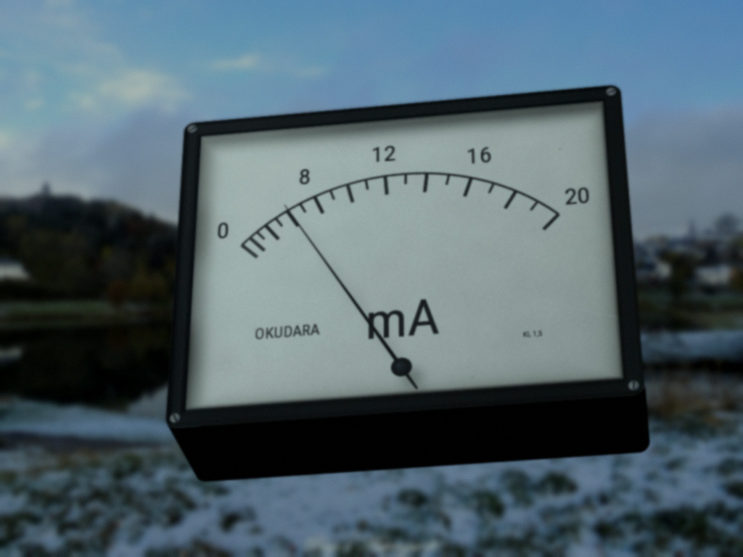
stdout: value=6 unit=mA
